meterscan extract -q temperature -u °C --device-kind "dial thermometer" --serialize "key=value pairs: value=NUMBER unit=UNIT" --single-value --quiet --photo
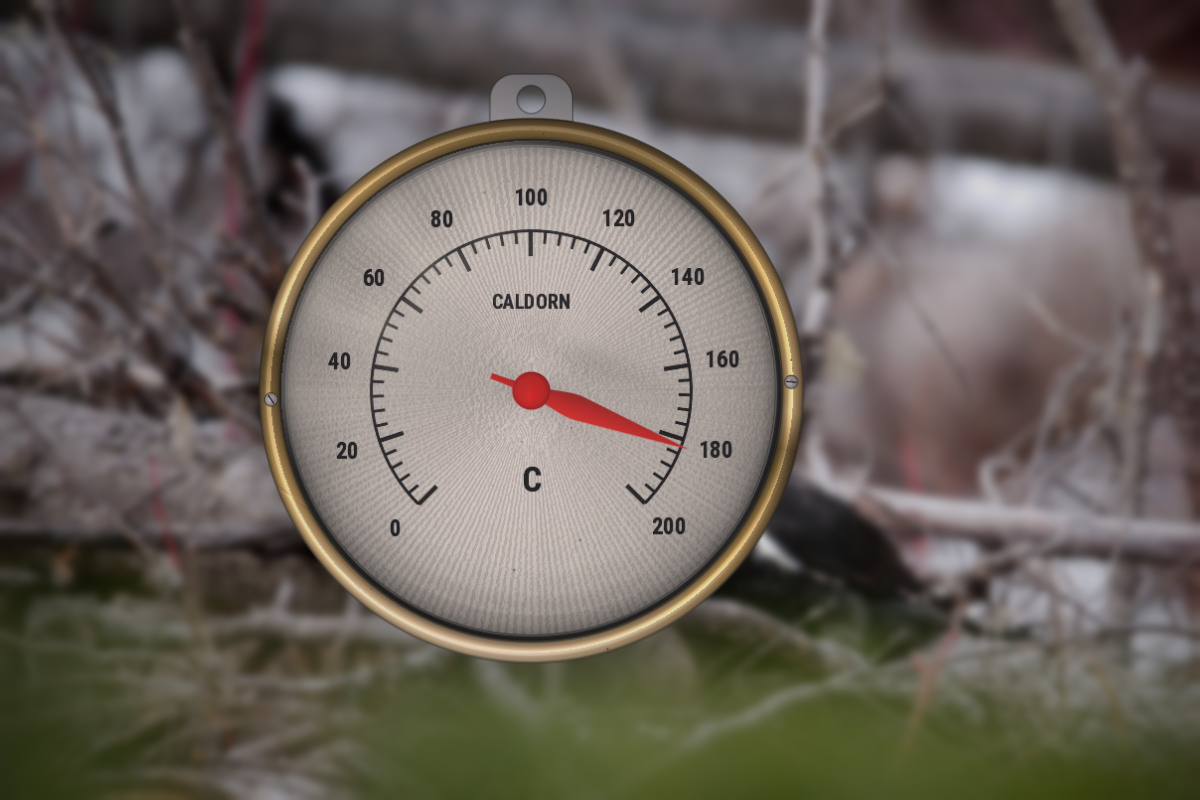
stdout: value=182 unit=°C
